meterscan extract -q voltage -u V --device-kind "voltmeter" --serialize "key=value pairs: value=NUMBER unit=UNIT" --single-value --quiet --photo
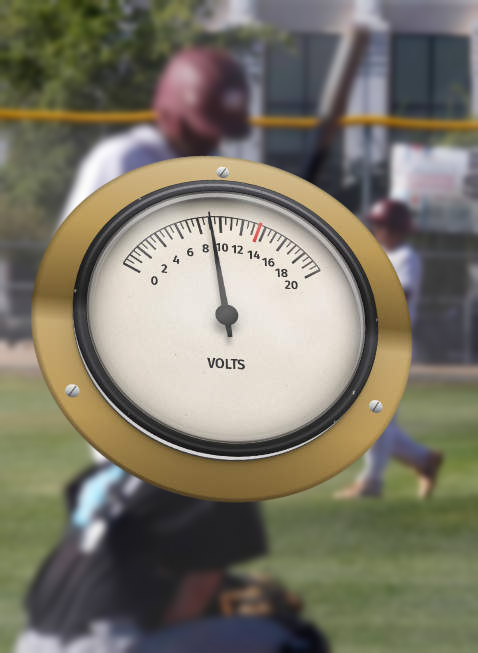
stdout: value=9 unit=V
